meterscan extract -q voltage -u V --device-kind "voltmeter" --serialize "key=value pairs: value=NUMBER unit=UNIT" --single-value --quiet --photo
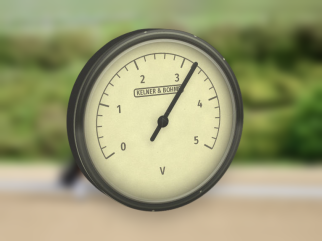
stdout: value=3.2 unit=V
